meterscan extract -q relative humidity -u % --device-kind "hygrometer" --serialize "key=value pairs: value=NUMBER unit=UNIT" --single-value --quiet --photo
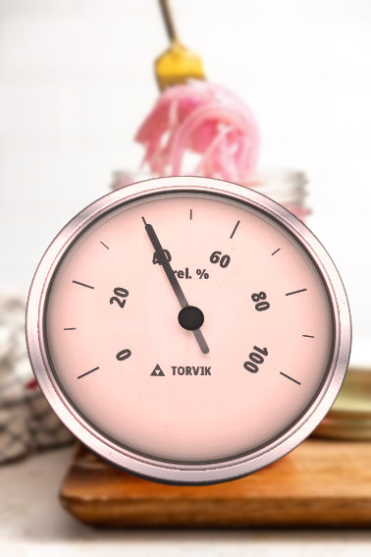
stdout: value=40 unit=%
